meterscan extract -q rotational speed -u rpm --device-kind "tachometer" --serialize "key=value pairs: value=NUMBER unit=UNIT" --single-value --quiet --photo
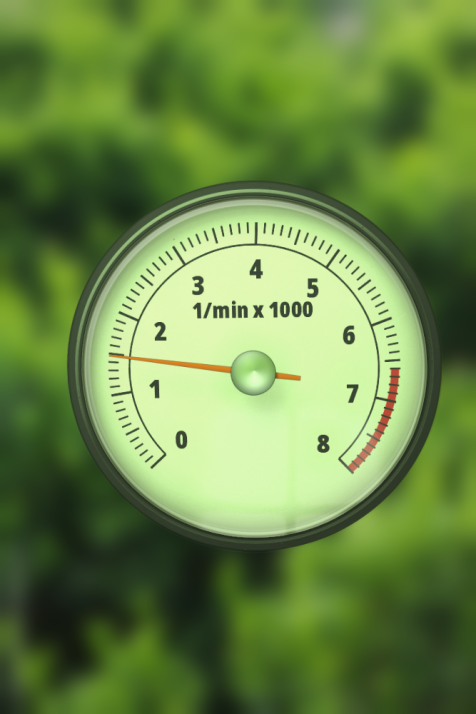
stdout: value=1500 unit=rpm
